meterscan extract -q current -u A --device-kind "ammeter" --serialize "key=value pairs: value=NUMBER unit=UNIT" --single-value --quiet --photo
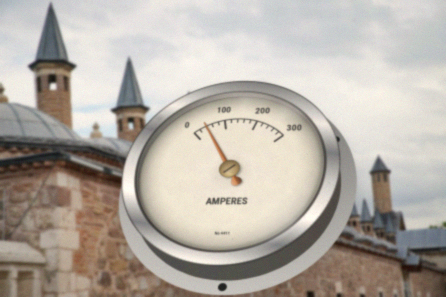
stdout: value=40 unit=A
